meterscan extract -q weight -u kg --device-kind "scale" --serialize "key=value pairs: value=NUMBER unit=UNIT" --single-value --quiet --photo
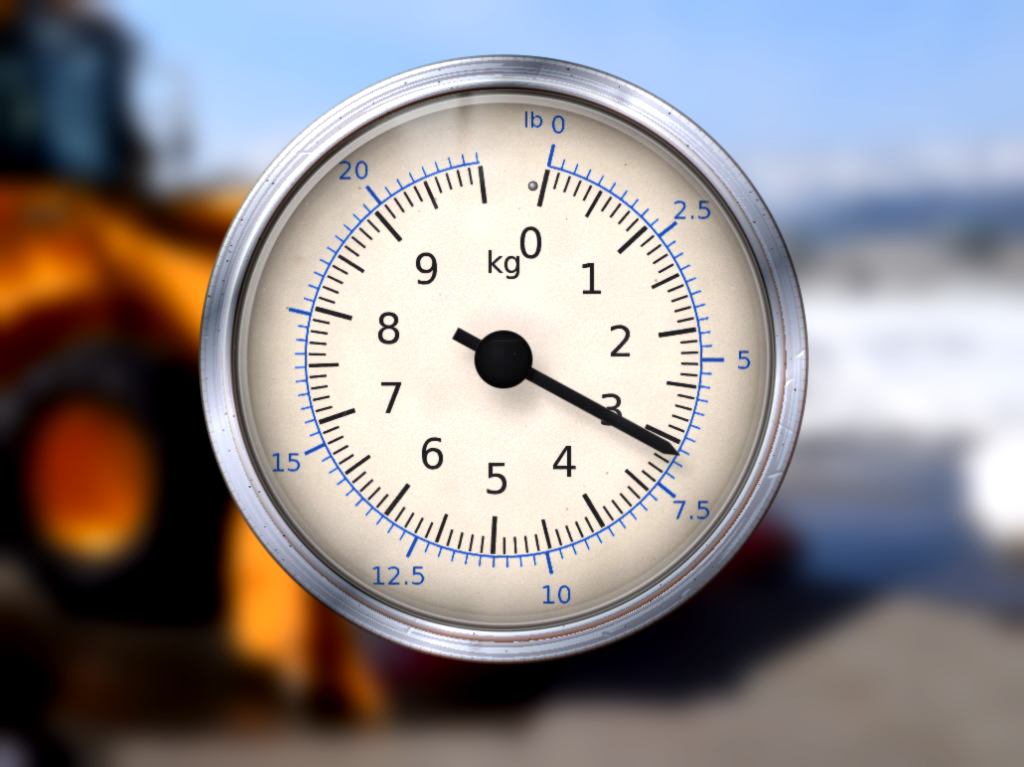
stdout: value=3.1 unit=kg
